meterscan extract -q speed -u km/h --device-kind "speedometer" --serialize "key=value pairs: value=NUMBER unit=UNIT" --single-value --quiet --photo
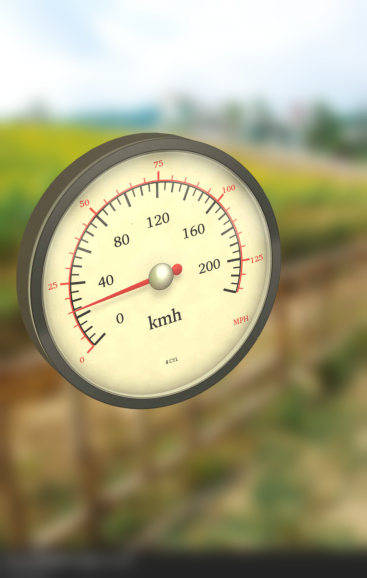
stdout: value=25 unit=km/h
